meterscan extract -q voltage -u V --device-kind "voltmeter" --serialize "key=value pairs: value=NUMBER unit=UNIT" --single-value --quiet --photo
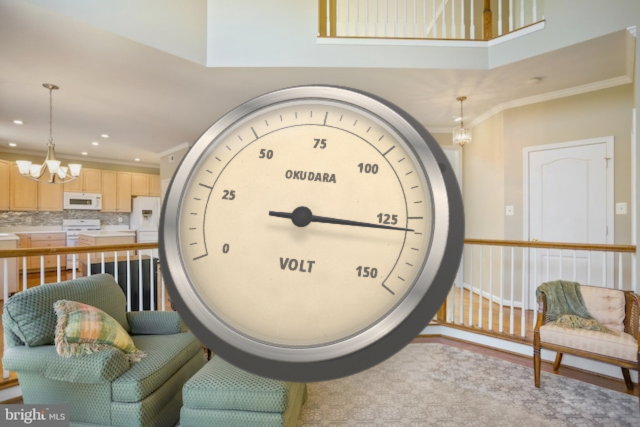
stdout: value=130 unit=V
